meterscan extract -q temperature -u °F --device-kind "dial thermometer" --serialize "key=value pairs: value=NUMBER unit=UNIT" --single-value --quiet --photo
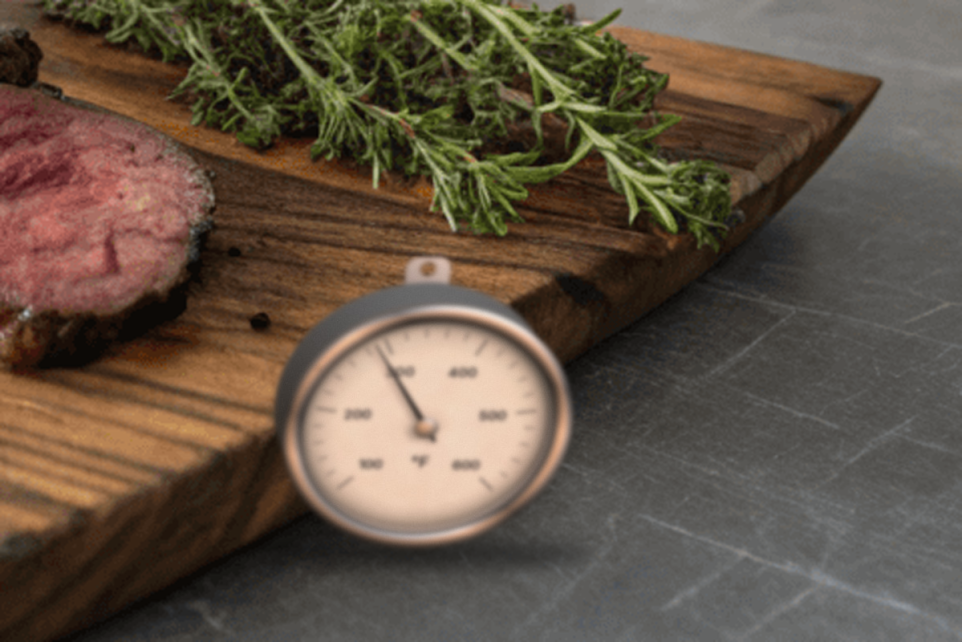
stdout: value=290 unit=°F
